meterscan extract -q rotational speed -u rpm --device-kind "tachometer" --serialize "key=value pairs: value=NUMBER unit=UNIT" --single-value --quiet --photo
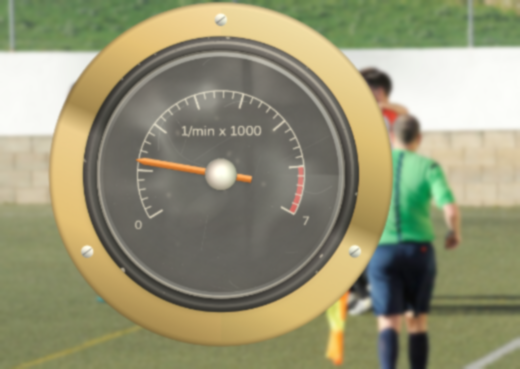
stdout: value=1200 unit=rpm
